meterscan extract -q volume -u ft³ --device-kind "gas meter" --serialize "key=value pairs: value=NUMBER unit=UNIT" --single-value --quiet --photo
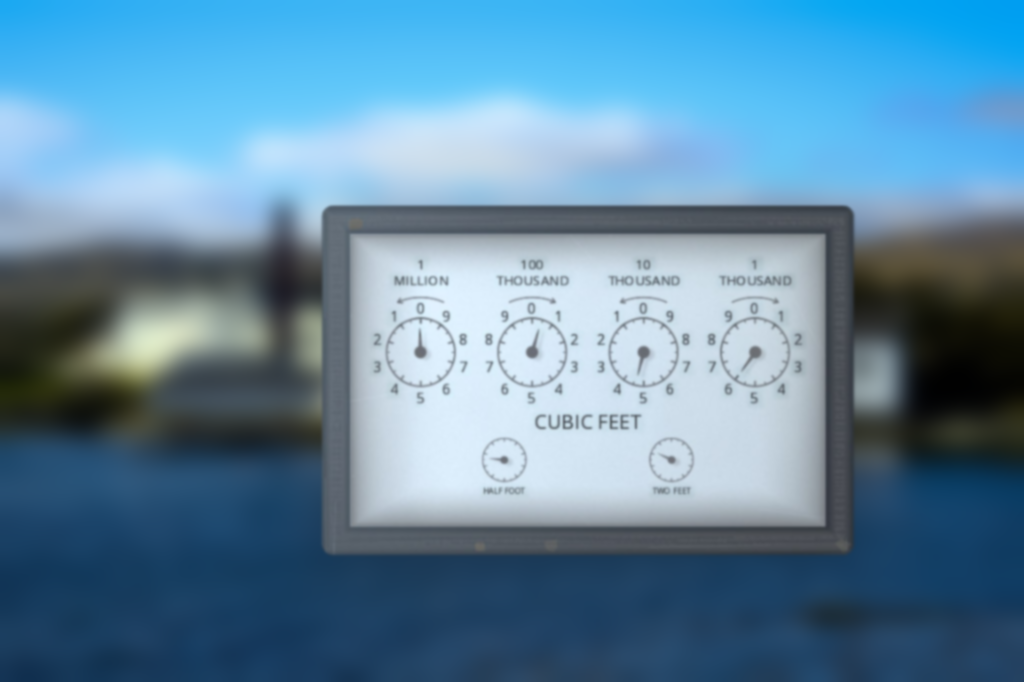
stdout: value=4600 unit=ft³
